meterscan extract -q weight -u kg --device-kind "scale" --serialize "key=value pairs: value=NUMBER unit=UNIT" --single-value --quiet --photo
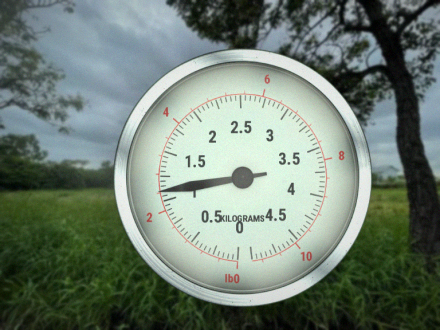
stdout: value=1.1 unit=kg
